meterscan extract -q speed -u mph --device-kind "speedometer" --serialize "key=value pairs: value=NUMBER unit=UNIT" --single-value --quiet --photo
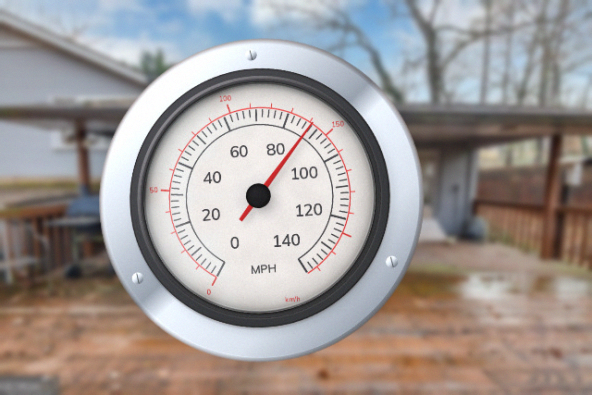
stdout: value=88 unit=mph
